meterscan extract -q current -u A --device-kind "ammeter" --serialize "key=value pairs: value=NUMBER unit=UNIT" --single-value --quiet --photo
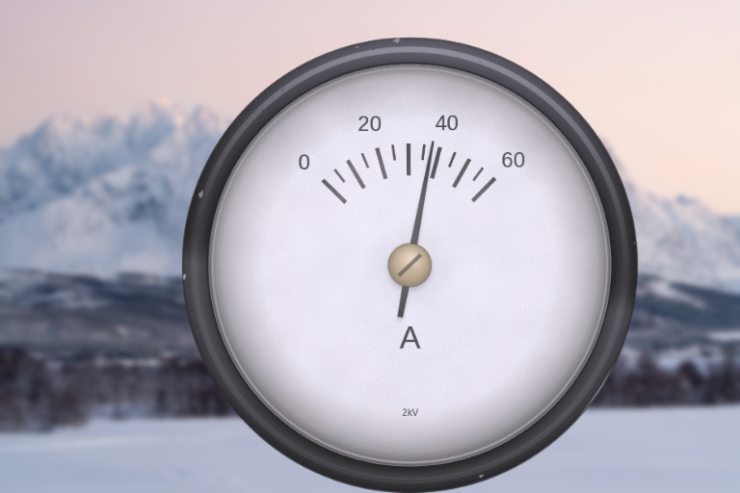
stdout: value=37.5 unit=A
